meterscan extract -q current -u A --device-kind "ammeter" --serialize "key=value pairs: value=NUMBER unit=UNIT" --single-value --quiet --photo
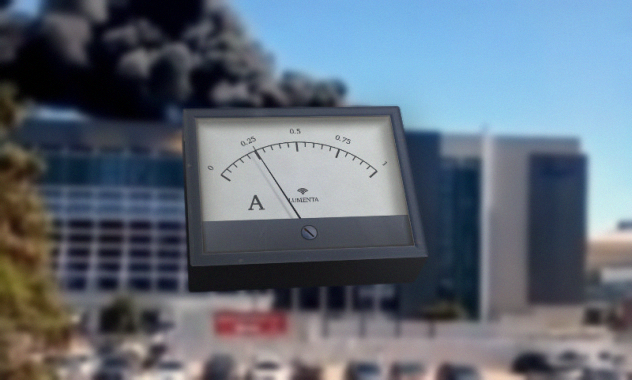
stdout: value=0.25 unit=A
